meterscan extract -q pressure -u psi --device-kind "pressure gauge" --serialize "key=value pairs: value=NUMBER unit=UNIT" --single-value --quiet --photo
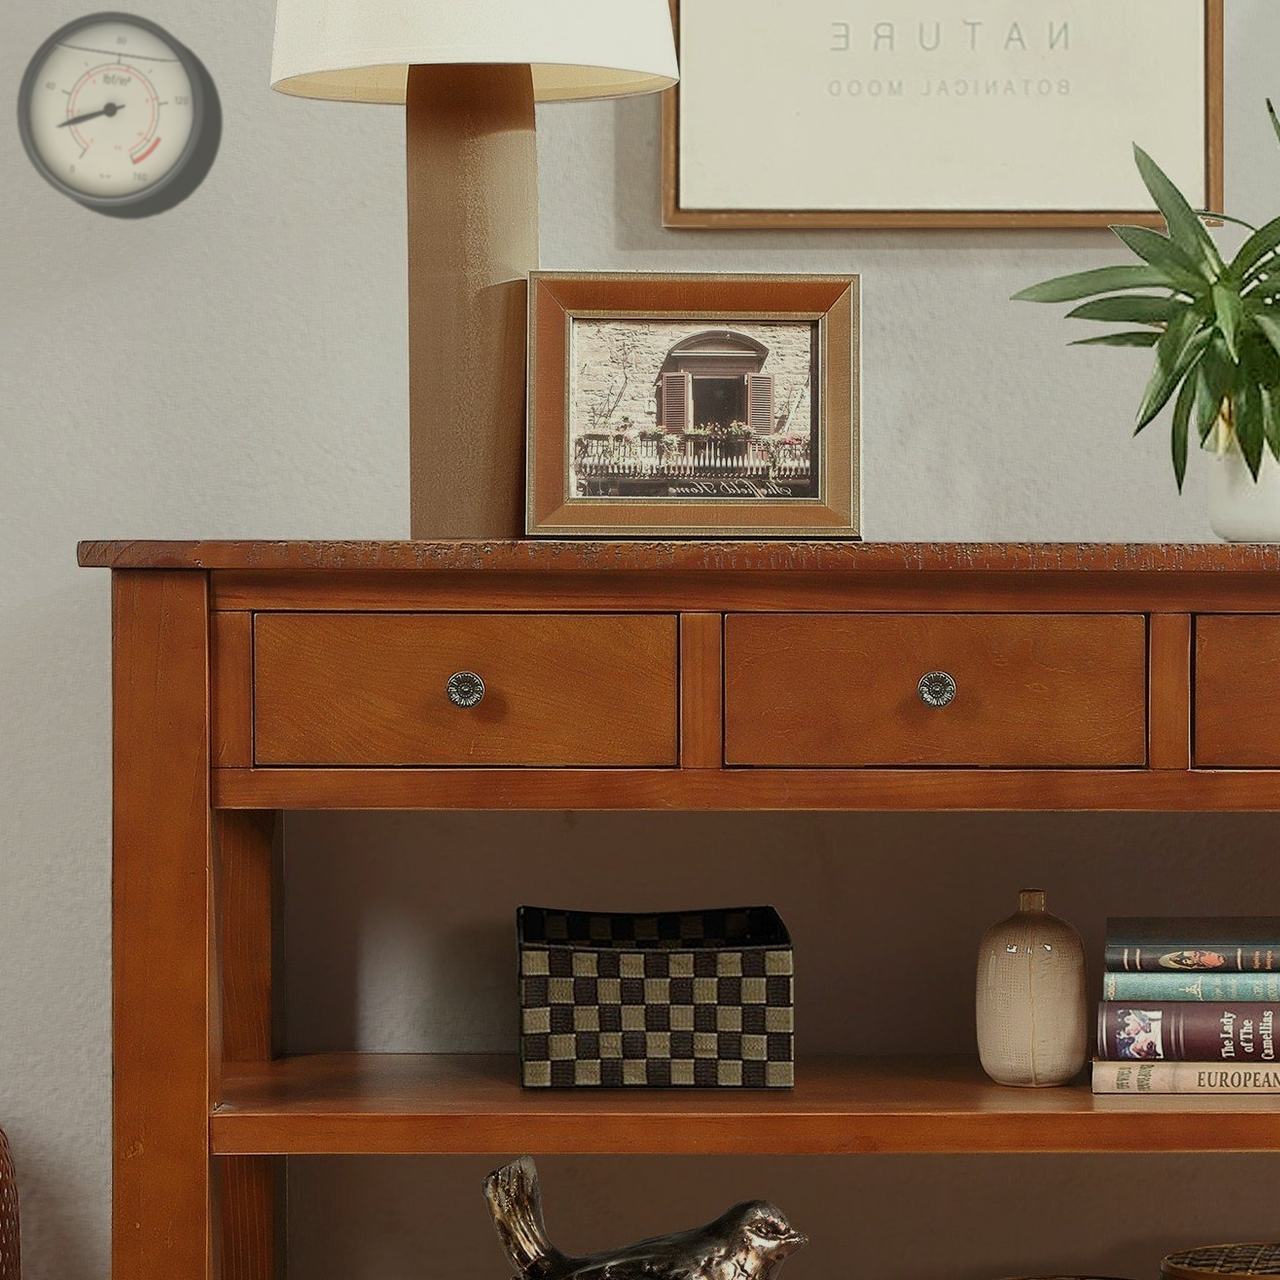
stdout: value=20 unit=psi
